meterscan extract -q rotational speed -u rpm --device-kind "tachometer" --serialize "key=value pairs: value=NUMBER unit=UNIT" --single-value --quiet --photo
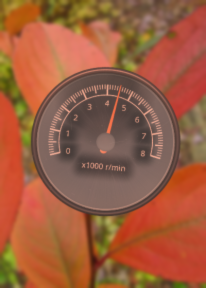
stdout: value=4500 unit=rpm
